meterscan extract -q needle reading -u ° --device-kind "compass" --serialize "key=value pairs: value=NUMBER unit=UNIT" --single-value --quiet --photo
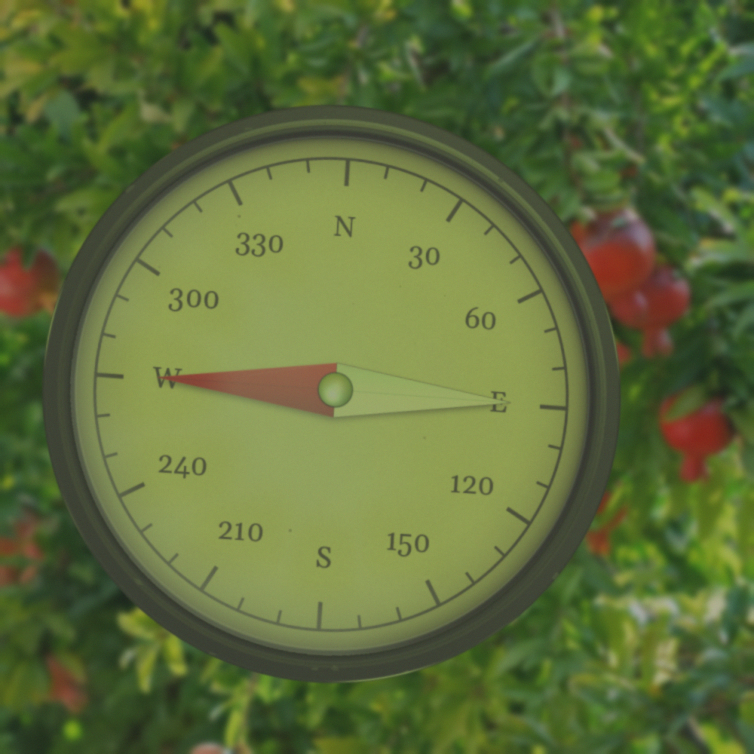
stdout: value=270 unit=°
